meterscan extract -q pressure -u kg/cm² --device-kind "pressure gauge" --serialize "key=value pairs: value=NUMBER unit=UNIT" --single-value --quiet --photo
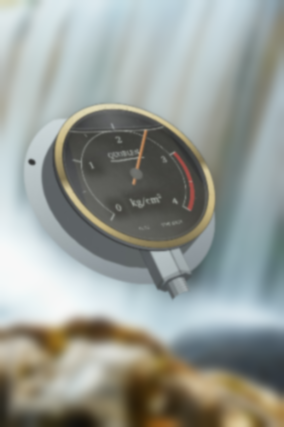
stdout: value=2.5 unit=kg/cm²
